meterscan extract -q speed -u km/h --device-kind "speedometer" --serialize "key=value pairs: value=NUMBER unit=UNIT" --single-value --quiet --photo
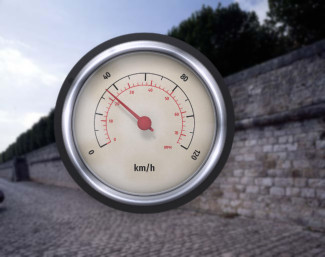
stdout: value=35 unit=km/h
